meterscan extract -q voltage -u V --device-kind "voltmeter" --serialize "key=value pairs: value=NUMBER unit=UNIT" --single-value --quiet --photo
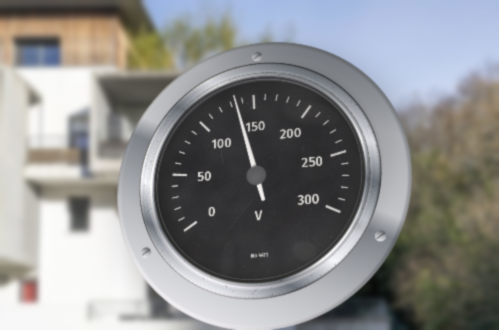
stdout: value=135 unit=V
